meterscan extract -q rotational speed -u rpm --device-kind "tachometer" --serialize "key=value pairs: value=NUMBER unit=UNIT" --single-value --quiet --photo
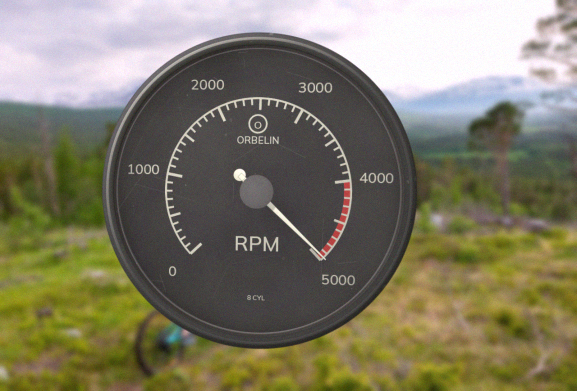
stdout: value=4950 unit=rpm
